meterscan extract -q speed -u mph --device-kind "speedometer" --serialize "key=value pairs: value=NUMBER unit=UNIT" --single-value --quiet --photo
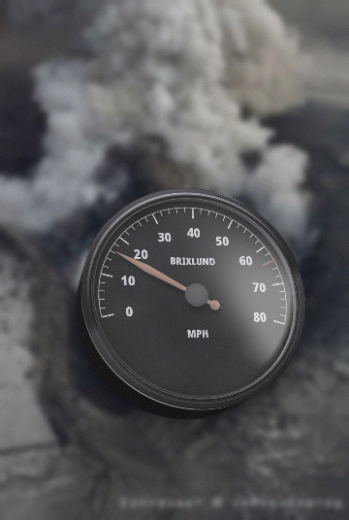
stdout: value=16 unit=mph
